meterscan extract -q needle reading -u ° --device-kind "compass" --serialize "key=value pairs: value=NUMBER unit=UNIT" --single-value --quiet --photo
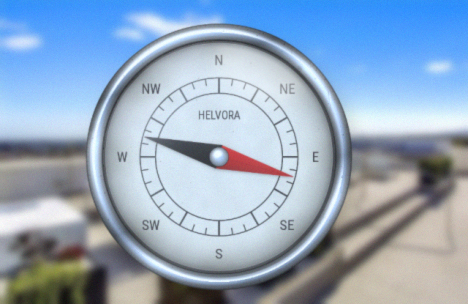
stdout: value=105 unit=°
